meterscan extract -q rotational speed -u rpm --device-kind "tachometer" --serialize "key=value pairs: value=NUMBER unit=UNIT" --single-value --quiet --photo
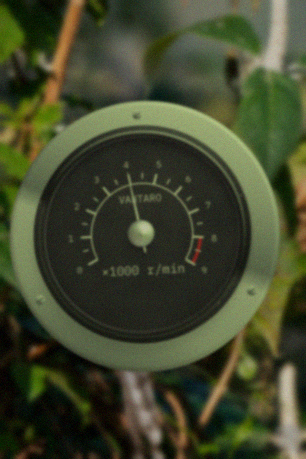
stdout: value=4000 unit=rpm
